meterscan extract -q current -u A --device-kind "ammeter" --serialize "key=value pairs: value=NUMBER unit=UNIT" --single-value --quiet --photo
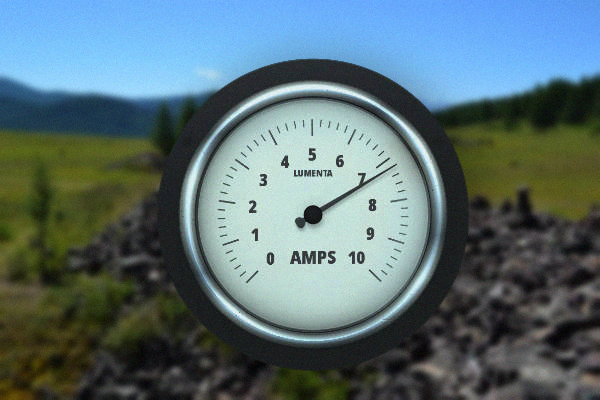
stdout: value=7.2 unit=A
